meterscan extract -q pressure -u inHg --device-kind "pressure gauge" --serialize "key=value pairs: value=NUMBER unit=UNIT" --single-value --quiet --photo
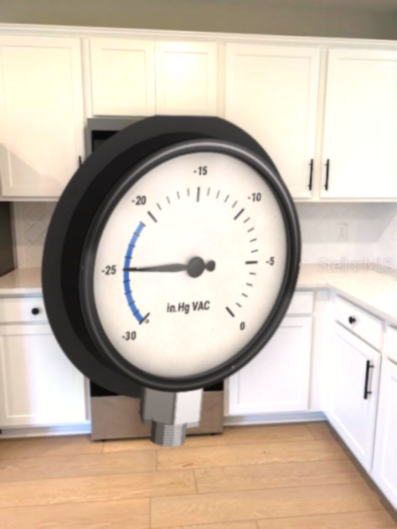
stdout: value=-25 unit=inHg
